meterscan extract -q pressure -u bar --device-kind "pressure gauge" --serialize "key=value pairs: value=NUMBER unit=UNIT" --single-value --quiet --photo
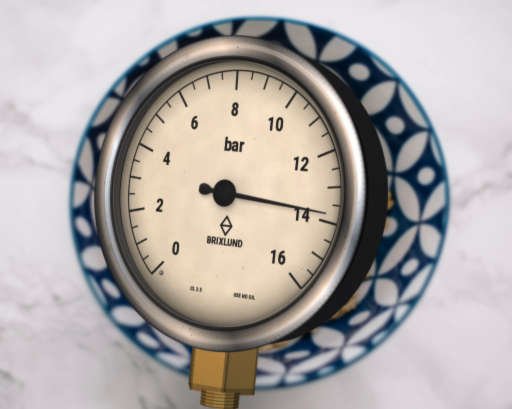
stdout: value=13.75 unit=bar
